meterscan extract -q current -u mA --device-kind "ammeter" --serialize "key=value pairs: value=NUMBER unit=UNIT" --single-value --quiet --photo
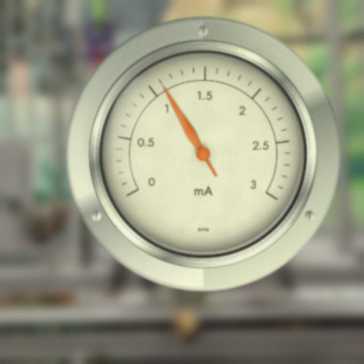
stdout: value=1.1 unit=mA
